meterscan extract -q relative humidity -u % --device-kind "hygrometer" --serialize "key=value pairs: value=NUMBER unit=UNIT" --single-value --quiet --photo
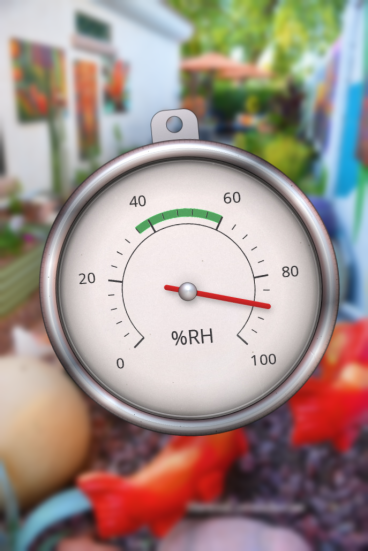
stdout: value=88 unit=%
